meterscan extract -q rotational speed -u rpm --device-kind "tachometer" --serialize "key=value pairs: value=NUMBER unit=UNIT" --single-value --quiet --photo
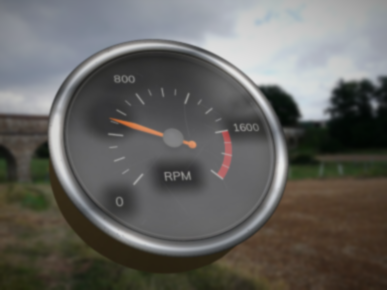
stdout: value=500 unit=rpm
